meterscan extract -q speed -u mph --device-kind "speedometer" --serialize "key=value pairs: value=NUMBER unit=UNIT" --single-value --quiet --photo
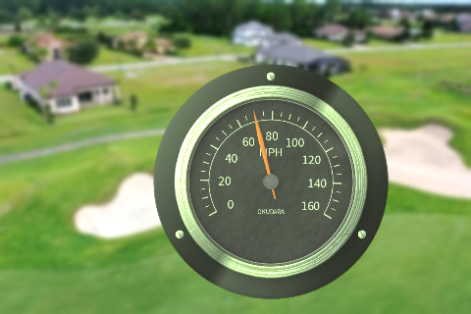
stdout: value=70 unit=mph
